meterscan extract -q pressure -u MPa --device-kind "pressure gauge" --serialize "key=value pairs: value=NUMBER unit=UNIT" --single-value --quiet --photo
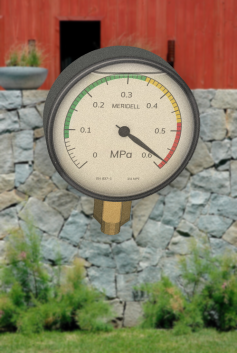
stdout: value=0.58 unit=MPa
